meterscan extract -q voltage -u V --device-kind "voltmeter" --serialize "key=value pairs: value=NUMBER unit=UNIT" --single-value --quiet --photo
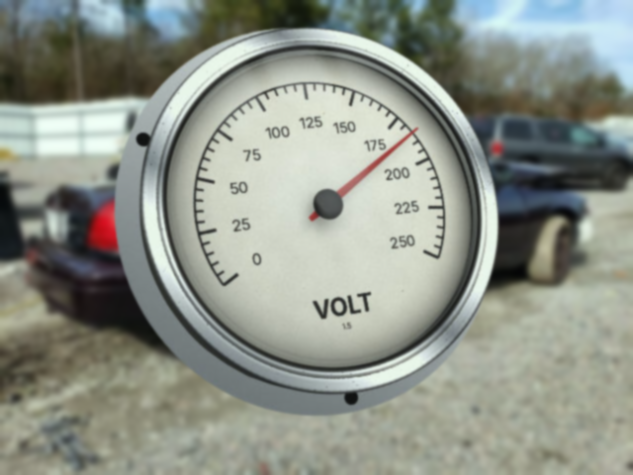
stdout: value=185 unit=V
